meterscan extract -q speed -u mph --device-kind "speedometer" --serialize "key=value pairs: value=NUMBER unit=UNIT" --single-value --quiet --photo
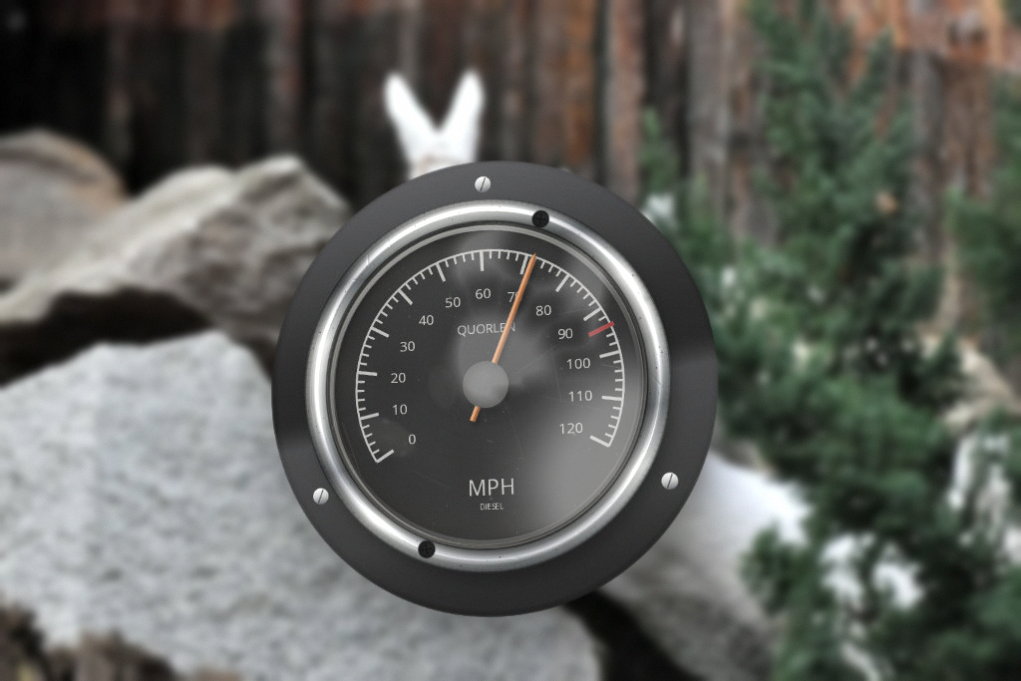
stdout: value=72 unit=mph
